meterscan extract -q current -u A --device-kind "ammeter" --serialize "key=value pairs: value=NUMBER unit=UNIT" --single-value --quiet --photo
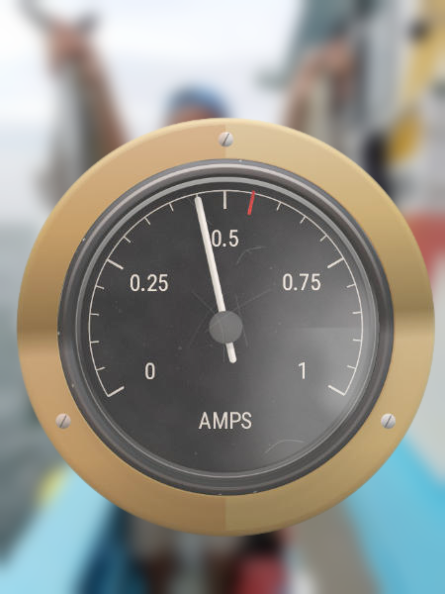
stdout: value=0.45 unit=A
